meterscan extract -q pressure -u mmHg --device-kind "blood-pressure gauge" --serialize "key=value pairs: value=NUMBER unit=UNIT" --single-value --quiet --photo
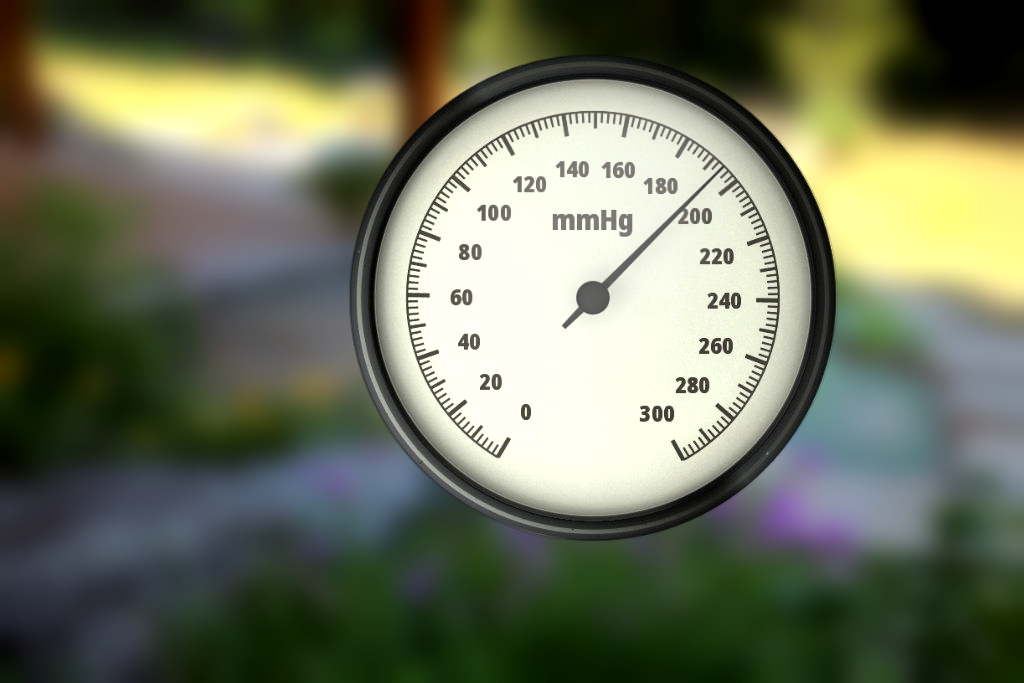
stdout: value=194 unit=mmHg
